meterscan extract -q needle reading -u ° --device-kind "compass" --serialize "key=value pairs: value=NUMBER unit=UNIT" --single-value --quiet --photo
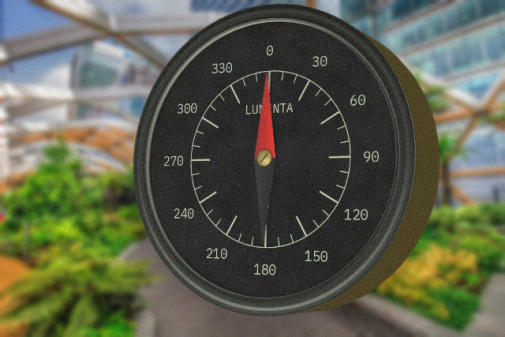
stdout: value=0 unit=°
